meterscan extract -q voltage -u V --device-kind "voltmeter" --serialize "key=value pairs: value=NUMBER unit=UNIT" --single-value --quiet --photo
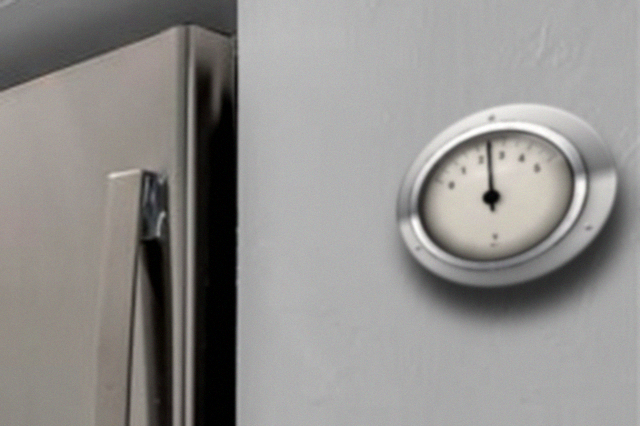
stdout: value=2.5 unit=V
